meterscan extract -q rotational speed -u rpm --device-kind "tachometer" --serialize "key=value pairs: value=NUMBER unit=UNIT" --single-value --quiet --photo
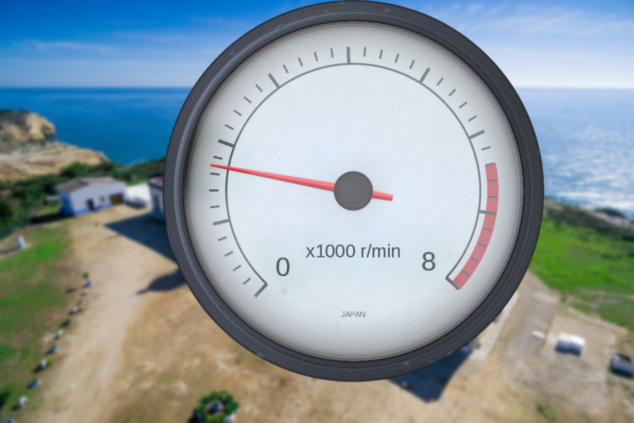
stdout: value=1700 unit=rpm
